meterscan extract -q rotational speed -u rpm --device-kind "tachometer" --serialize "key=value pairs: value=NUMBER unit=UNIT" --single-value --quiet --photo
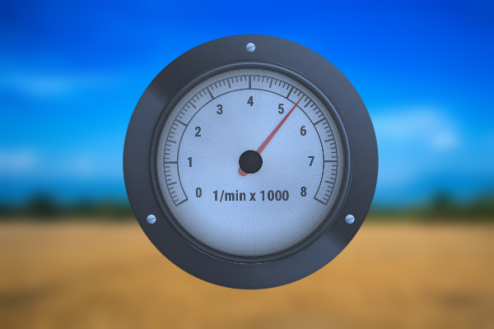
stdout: value=5300 unit=rpm
